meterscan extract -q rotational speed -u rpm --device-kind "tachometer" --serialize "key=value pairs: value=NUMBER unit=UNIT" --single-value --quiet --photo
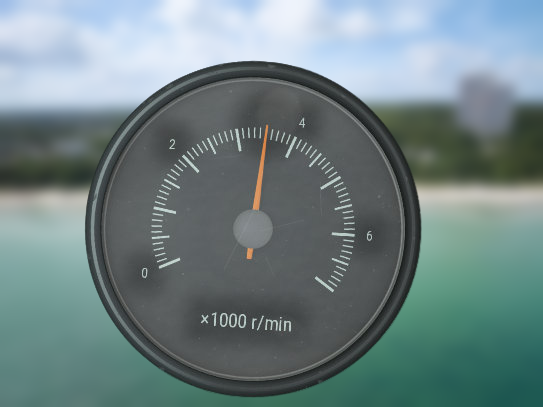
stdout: value=3500 unit=rpm
